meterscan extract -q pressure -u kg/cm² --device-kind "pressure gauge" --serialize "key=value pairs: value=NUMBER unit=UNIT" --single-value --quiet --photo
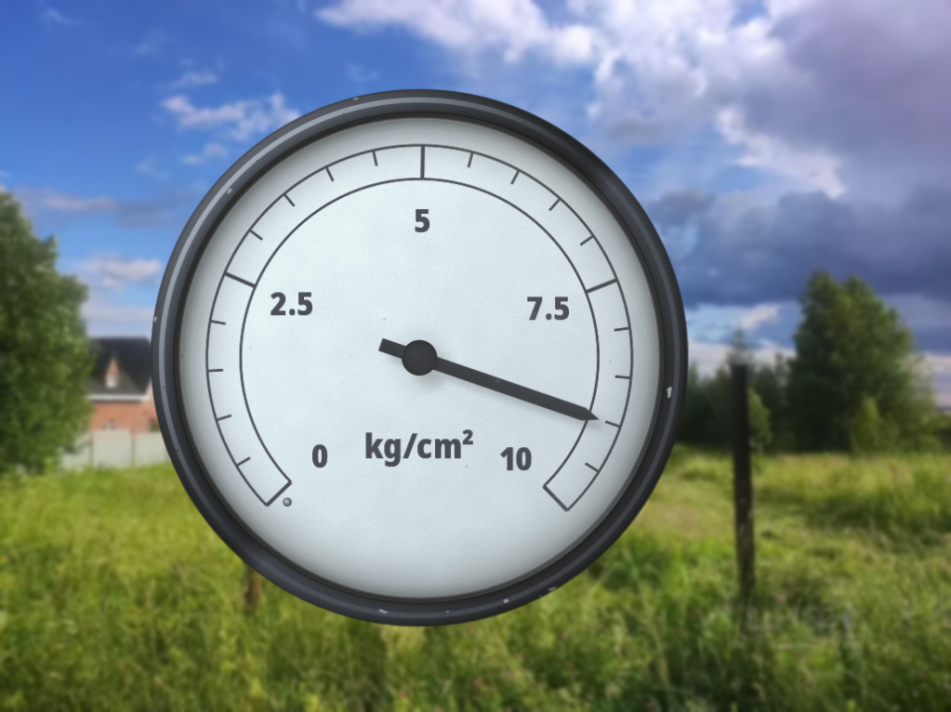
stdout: value=9 unit=kg/cm²
